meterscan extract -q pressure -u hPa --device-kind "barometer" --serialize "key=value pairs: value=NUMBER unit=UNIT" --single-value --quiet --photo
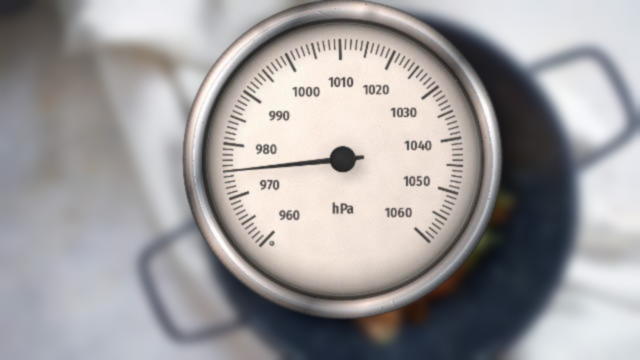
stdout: value=975 unit=hPa
